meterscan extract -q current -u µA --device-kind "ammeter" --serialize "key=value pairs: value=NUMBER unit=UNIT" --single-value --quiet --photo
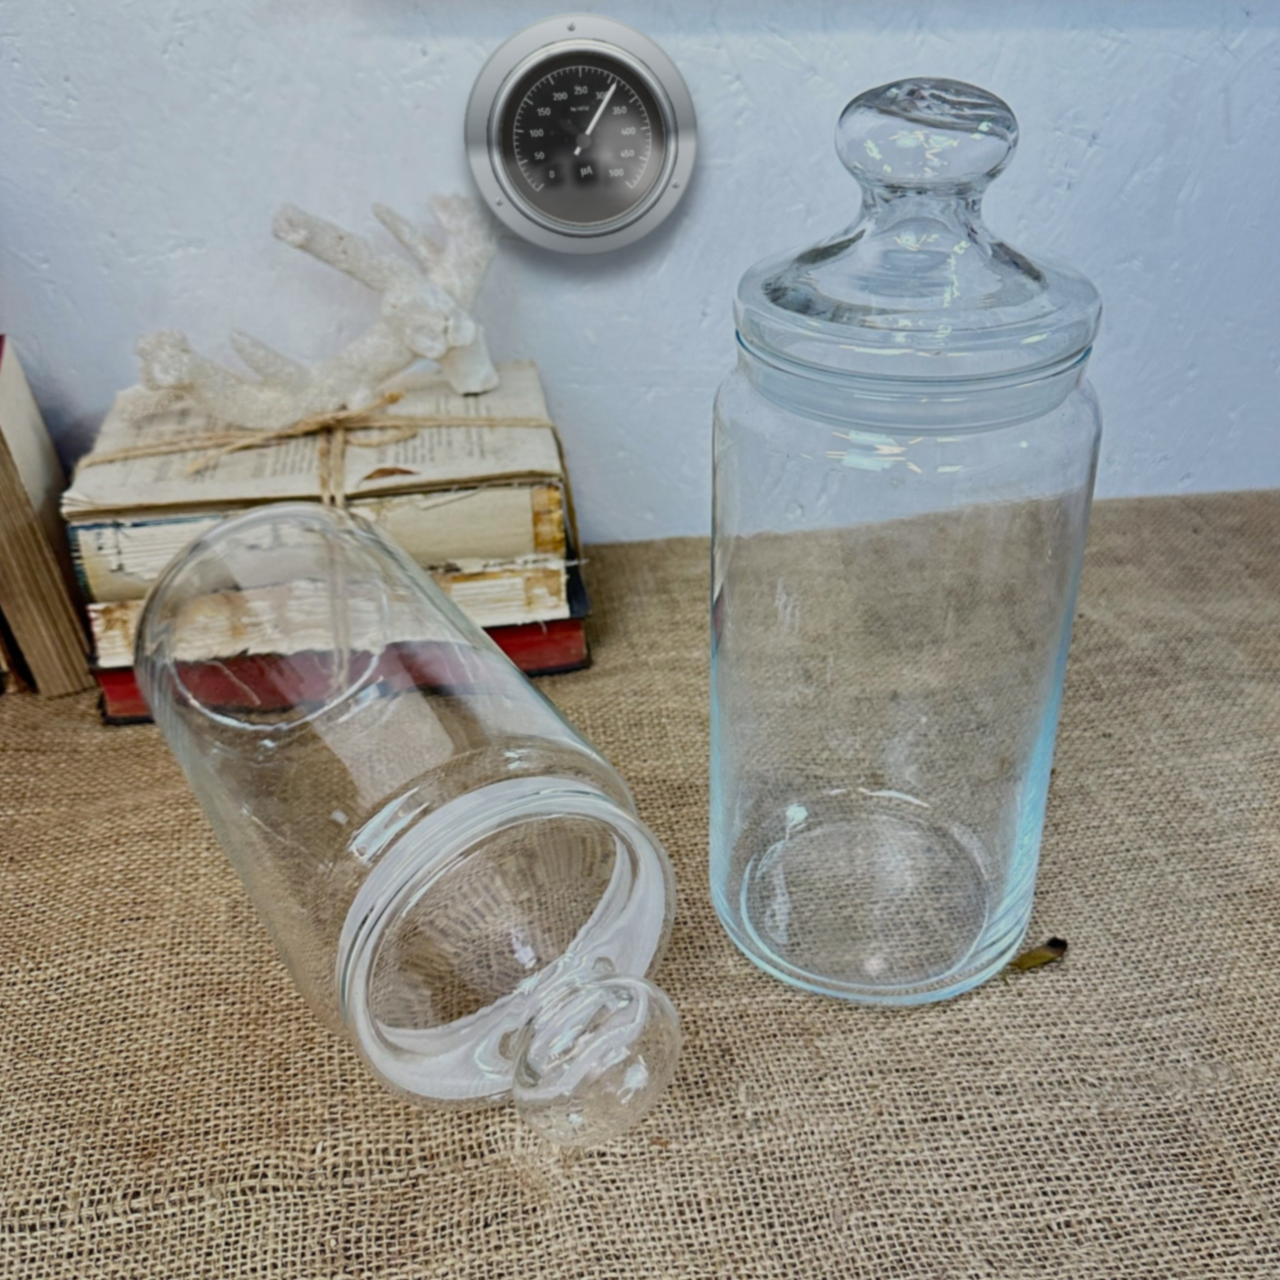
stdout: value=310 unit=µA
